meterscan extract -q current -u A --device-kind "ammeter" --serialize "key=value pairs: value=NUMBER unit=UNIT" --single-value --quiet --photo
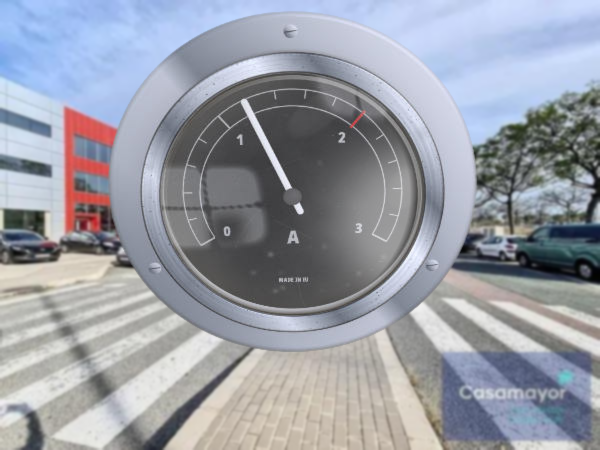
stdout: value=1.2 unit=A
